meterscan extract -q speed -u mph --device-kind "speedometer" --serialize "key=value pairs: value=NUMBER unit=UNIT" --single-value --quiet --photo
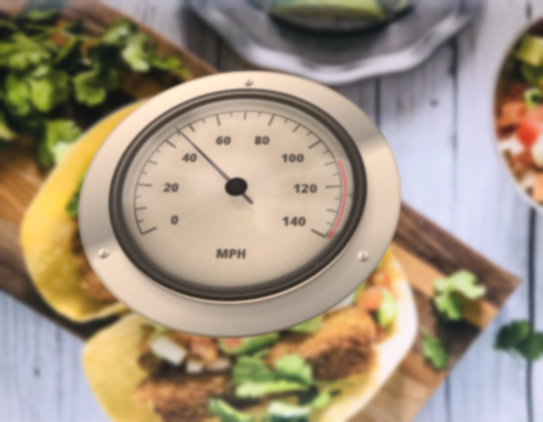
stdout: value=45 unit=mph
